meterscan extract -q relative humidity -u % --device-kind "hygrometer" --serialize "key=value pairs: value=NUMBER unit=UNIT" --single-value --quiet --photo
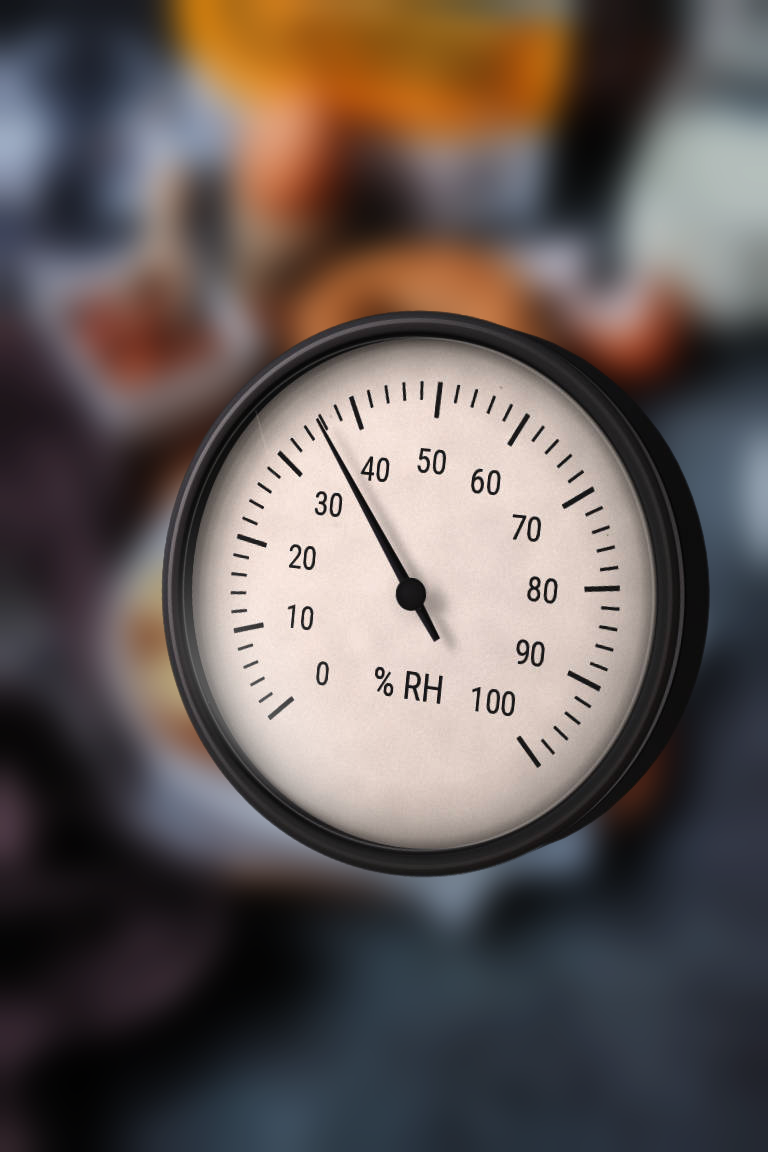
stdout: value=36 unit=%
